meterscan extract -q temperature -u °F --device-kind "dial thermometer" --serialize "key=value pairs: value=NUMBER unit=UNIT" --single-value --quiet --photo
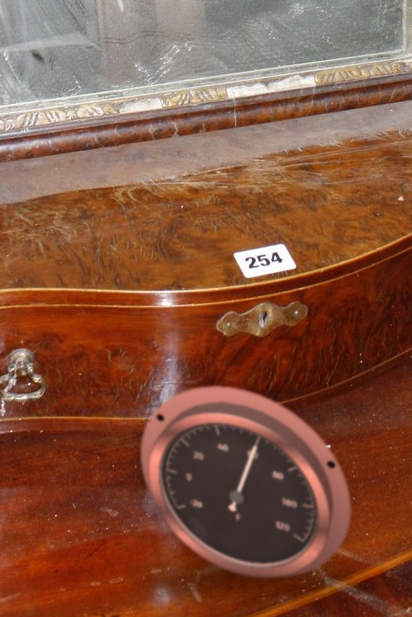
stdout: value=60 unit=°F
